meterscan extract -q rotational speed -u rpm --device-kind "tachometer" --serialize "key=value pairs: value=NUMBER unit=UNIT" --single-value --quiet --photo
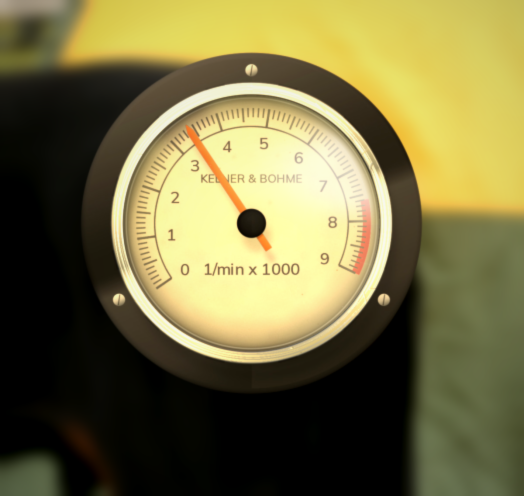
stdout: value=3400 unit=rpm
